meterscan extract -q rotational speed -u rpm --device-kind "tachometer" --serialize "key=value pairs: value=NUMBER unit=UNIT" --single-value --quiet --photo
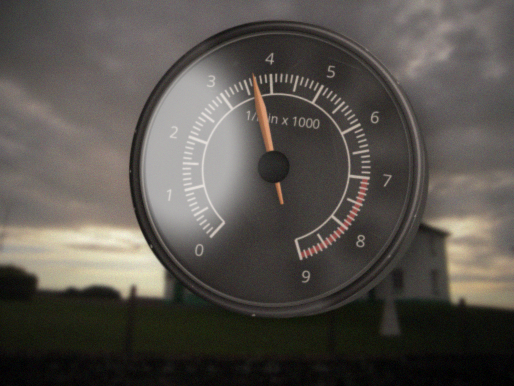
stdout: value=3700 unit=rpm
